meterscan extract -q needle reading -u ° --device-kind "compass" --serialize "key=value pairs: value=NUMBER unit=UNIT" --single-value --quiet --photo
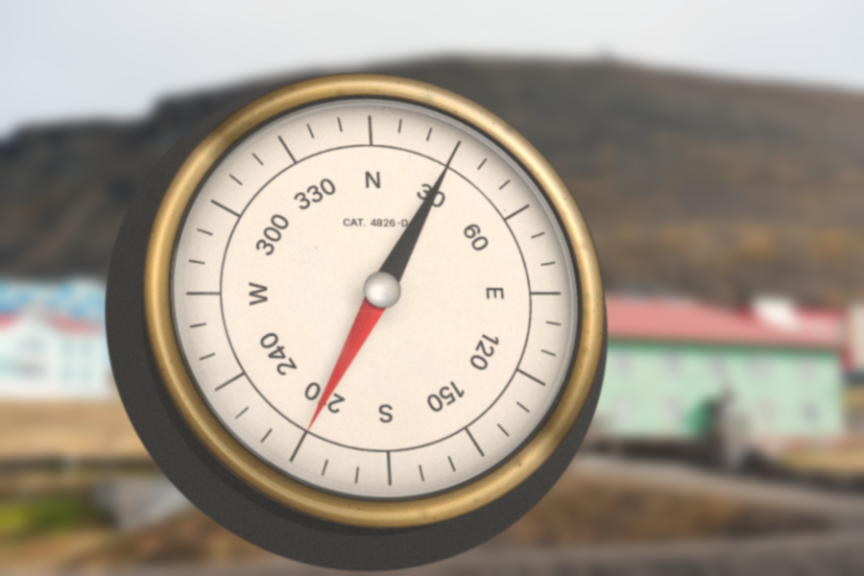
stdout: value=210 unit=°
